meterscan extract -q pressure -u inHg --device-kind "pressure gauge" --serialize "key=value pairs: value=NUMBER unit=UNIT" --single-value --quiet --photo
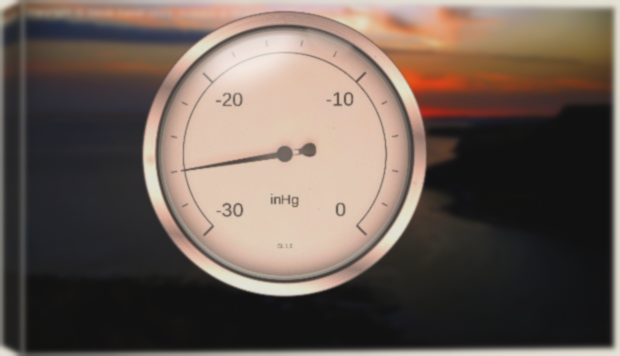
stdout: value=-26 unit=inHg
